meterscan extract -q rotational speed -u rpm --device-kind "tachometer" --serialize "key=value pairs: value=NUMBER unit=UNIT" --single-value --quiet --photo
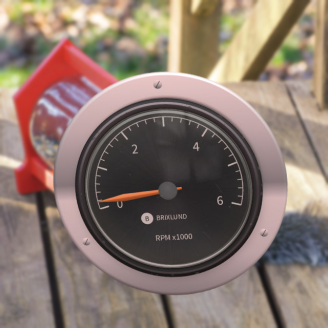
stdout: value=200 unit=rpm
